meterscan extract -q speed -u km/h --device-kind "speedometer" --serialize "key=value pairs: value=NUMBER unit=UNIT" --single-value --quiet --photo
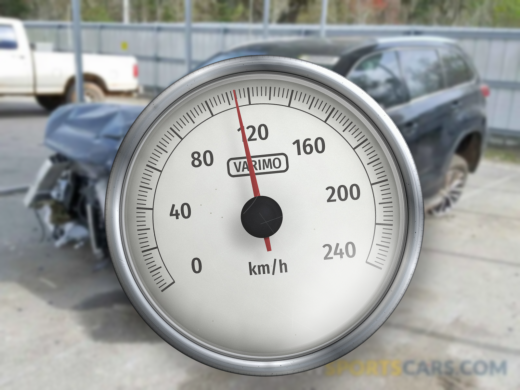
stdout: value=114 unit=km/h
